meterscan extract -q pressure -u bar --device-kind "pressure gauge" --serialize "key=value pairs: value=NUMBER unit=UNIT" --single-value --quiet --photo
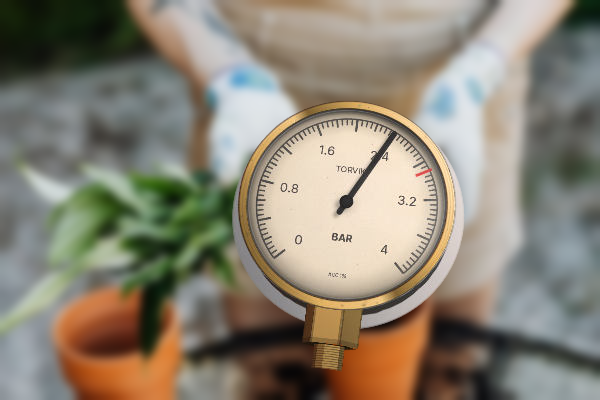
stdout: value=2.4 unit=bar
